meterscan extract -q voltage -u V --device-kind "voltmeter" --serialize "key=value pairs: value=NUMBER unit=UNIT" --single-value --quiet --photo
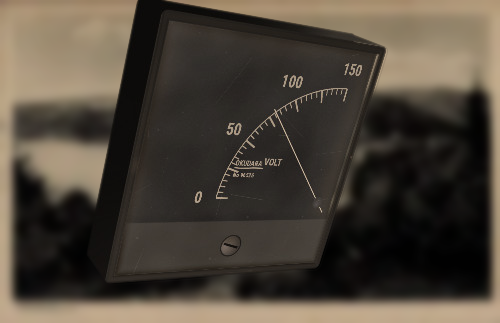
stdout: value=80 unit=V
